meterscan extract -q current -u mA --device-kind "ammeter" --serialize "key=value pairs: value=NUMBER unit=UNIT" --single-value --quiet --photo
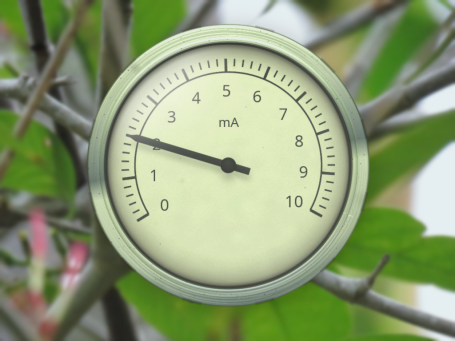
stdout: value=2 unit=mA
